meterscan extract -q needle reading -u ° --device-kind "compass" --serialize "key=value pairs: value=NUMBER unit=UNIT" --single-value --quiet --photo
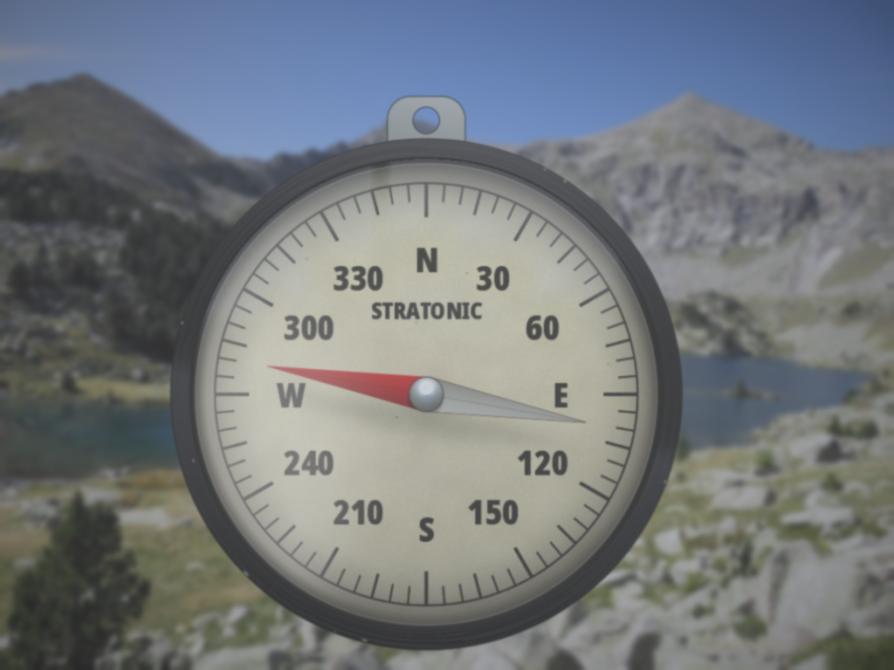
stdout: value=280 unit=°
